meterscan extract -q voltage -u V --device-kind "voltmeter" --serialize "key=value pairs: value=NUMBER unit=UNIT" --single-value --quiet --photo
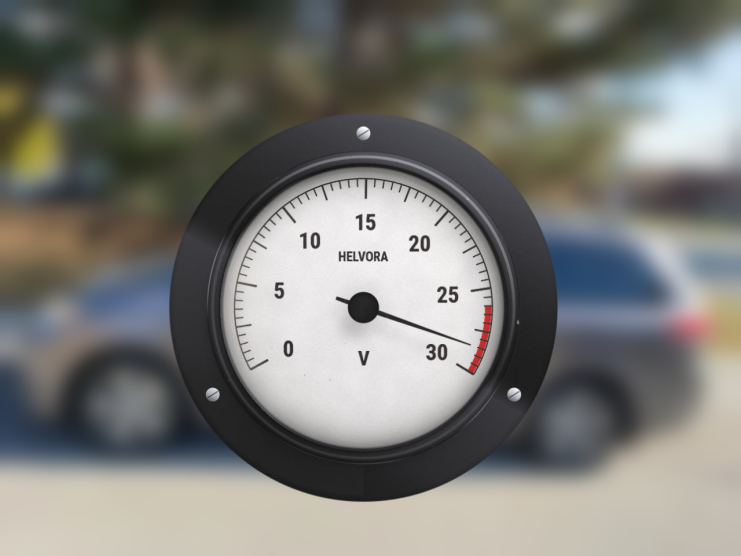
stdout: value=28.5 unit=V
